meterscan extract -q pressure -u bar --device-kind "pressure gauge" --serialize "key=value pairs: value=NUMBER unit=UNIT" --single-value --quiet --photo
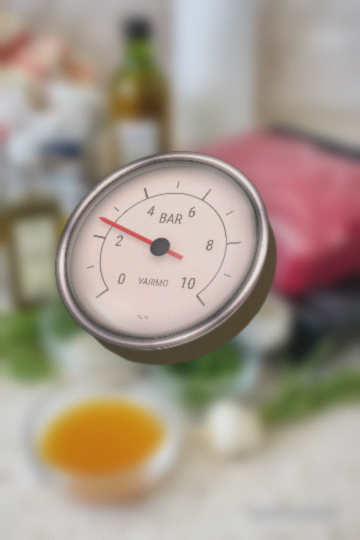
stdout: value=2.5 unit=bar
